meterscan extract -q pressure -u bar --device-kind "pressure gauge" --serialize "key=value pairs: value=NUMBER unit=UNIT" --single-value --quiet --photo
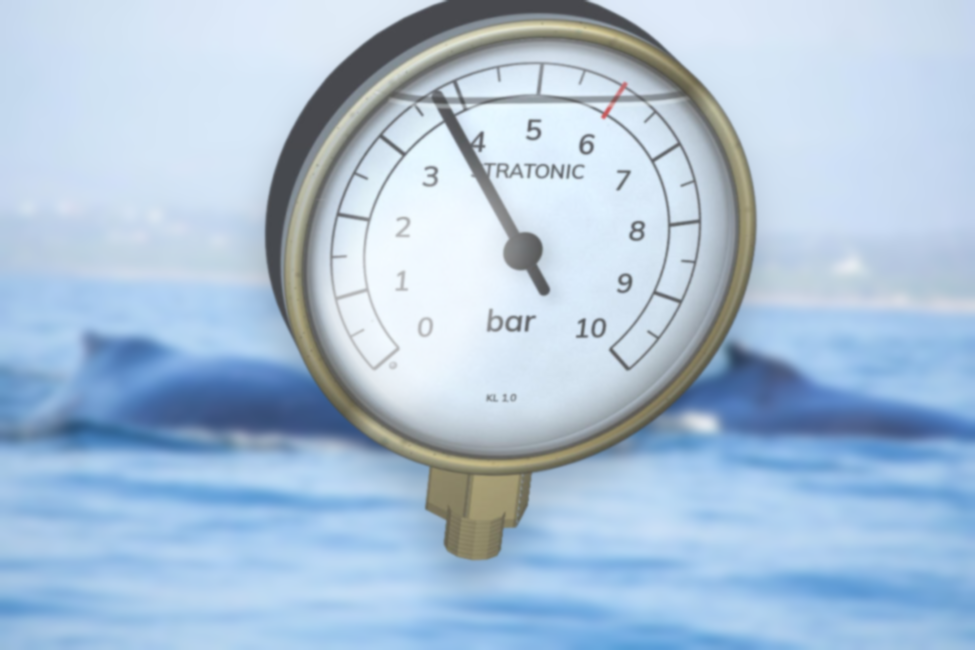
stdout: value=3.75 unit=bar
